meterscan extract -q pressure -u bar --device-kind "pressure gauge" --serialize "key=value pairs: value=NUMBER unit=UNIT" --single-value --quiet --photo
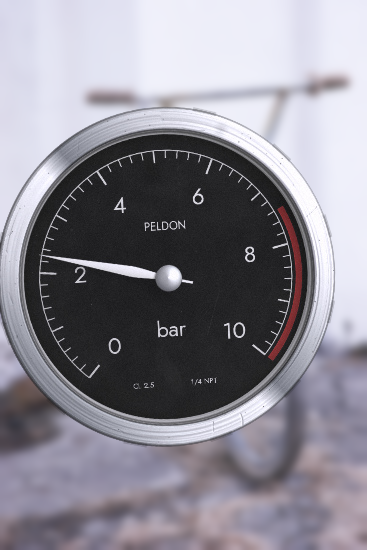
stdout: value=2.3 unit=bar
